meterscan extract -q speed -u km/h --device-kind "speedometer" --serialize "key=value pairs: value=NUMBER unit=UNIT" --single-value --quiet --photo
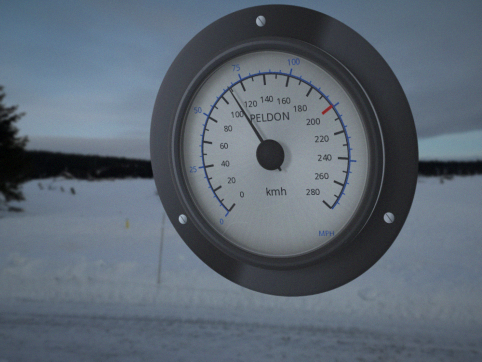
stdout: value=110 unit=km/h
